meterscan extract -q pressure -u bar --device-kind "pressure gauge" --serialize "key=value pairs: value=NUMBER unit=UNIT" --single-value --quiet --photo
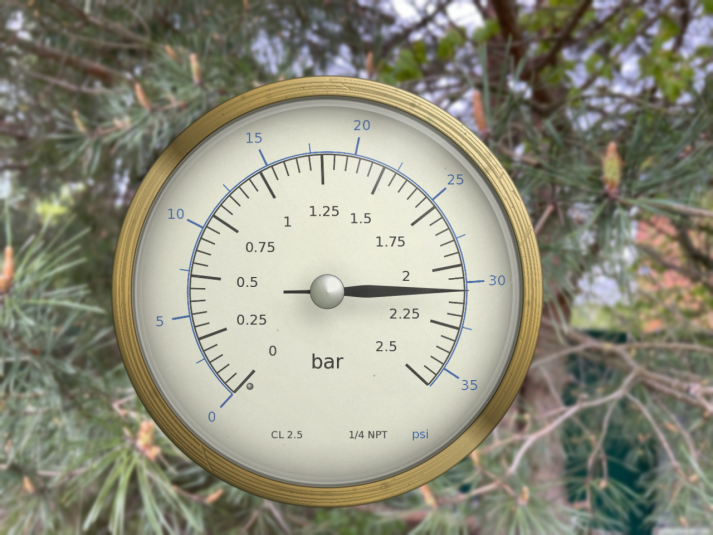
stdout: value=2.1 unit=bar
